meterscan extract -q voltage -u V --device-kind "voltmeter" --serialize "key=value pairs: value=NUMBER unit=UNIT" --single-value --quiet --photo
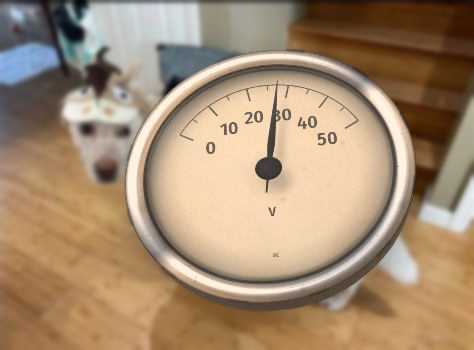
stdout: value=27.5 unit=V
